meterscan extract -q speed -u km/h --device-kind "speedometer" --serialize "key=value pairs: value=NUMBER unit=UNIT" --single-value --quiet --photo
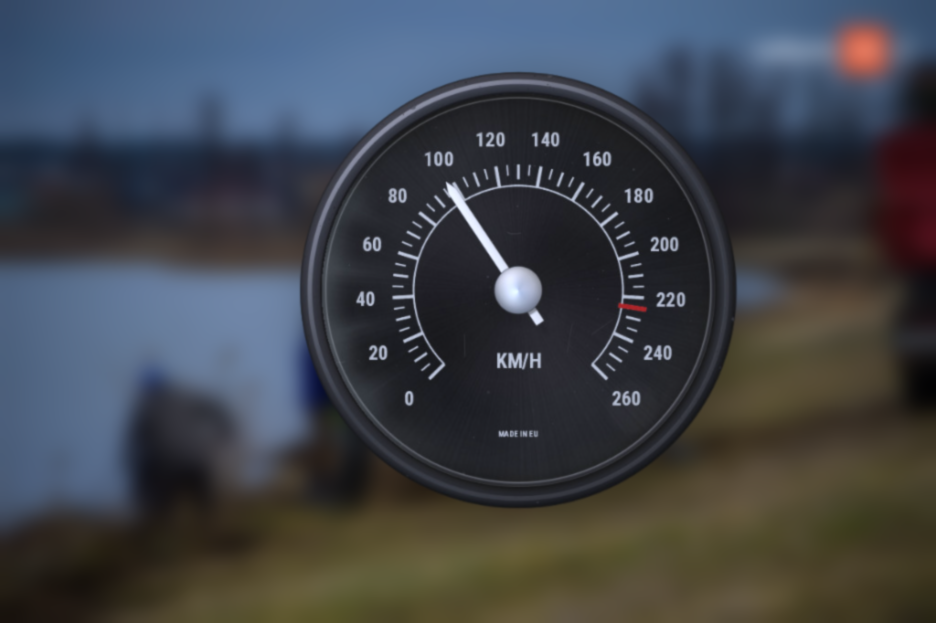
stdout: value=97.5 unit=km/h
